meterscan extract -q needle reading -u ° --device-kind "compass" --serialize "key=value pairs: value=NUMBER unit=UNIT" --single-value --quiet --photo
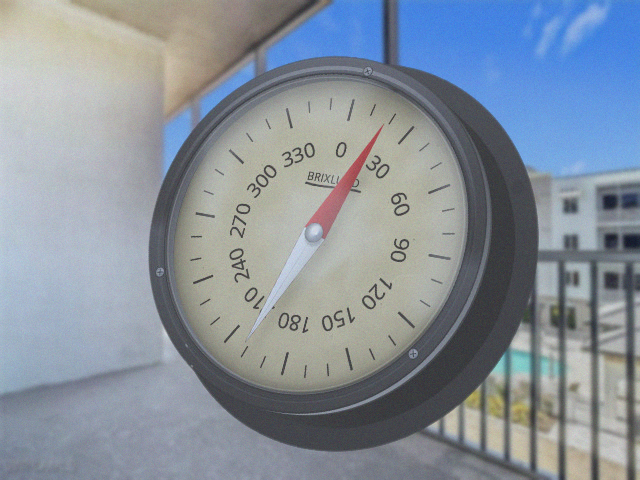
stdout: value=20 unit=°
